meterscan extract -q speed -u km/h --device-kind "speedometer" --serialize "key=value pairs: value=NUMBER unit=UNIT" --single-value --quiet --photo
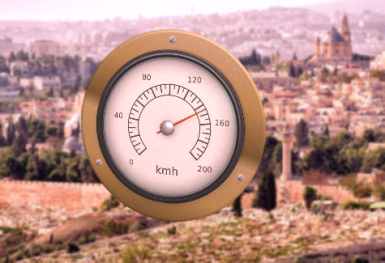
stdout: value=145 unit=km/h
